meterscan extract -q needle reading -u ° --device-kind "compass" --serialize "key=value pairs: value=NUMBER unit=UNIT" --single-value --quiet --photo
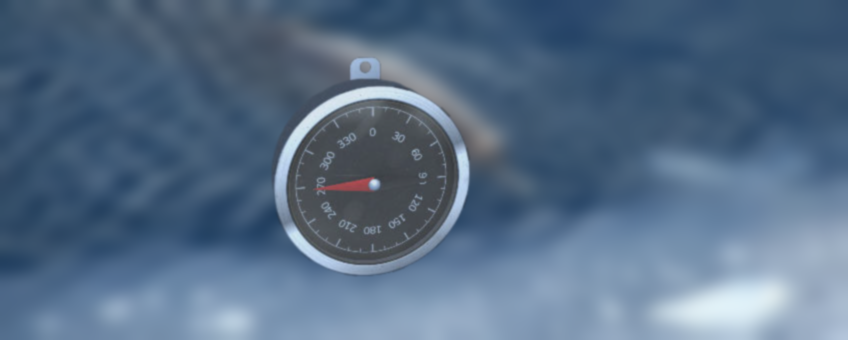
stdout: value=270 unit=°
